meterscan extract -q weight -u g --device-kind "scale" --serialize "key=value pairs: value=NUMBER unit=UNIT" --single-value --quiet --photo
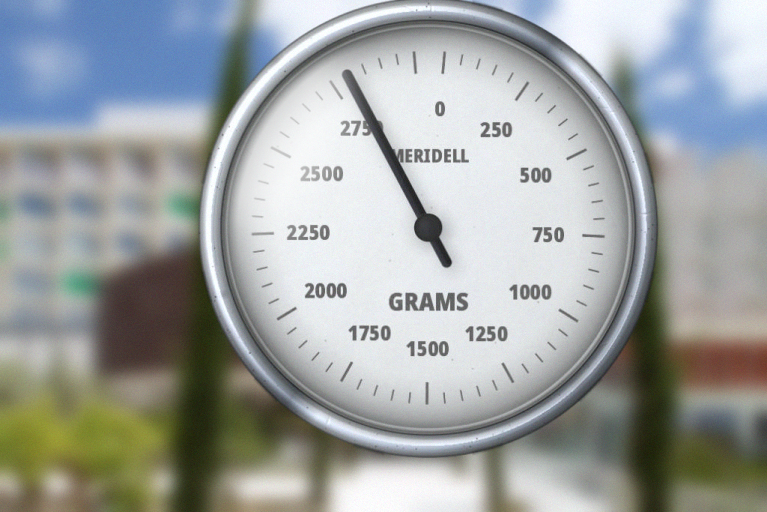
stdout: value=2800 unit=g
